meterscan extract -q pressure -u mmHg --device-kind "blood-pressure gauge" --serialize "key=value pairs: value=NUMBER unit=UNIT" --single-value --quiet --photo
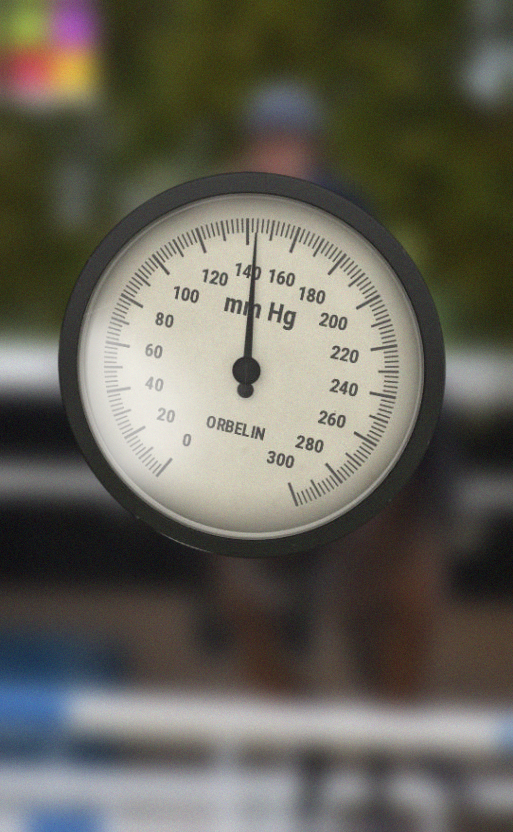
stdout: value=144 unit=mmHg
